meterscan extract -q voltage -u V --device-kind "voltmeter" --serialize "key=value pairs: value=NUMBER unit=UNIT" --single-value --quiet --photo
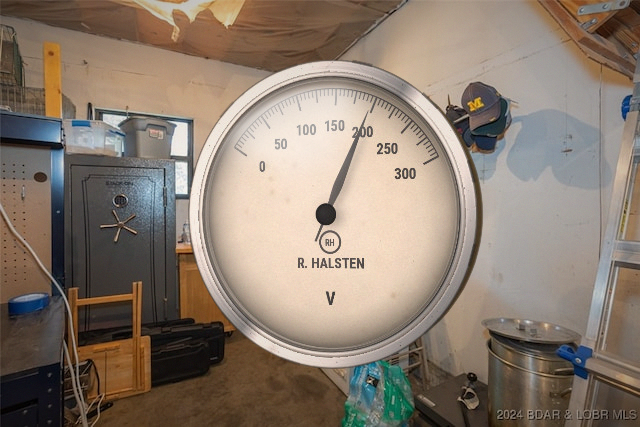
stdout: value=200 unit=V
